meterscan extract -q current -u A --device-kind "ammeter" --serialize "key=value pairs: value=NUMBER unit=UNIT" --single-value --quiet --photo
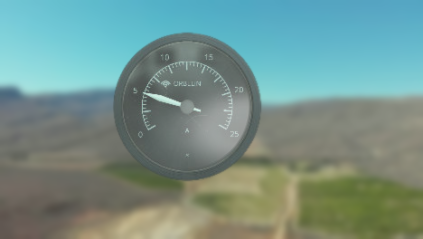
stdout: value=5 unit=A
